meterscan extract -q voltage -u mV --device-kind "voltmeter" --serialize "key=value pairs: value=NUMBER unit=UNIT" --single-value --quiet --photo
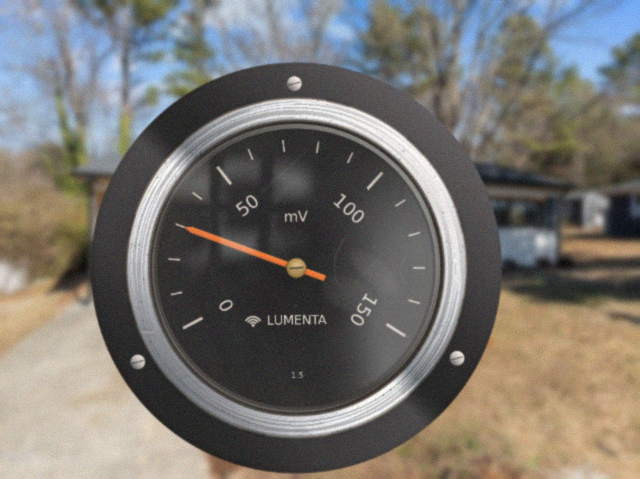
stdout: value=30 unit=mV
